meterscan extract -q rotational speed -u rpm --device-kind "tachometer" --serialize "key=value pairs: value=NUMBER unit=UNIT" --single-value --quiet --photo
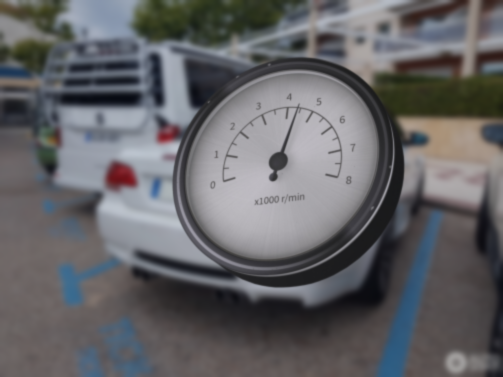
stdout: value=4500 unit=rpm
